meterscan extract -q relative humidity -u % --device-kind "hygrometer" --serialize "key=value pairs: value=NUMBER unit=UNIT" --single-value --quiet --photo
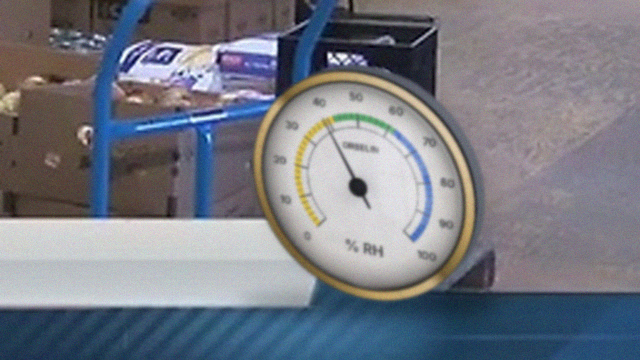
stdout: value=40 unit=%
